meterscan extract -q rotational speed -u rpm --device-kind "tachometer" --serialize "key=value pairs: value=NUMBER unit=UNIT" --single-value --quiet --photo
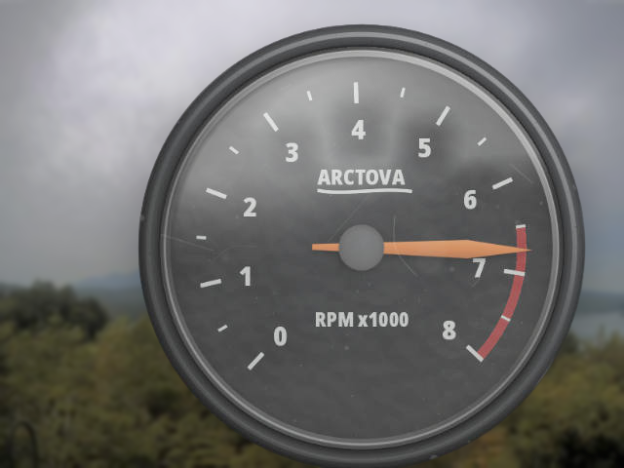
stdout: value=6750 unit=rpm
